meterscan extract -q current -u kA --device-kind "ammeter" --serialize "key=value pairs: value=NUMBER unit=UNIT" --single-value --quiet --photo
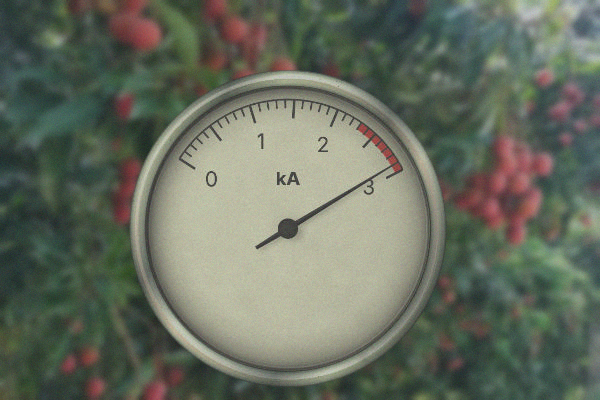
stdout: value=2.9 unit=kA
